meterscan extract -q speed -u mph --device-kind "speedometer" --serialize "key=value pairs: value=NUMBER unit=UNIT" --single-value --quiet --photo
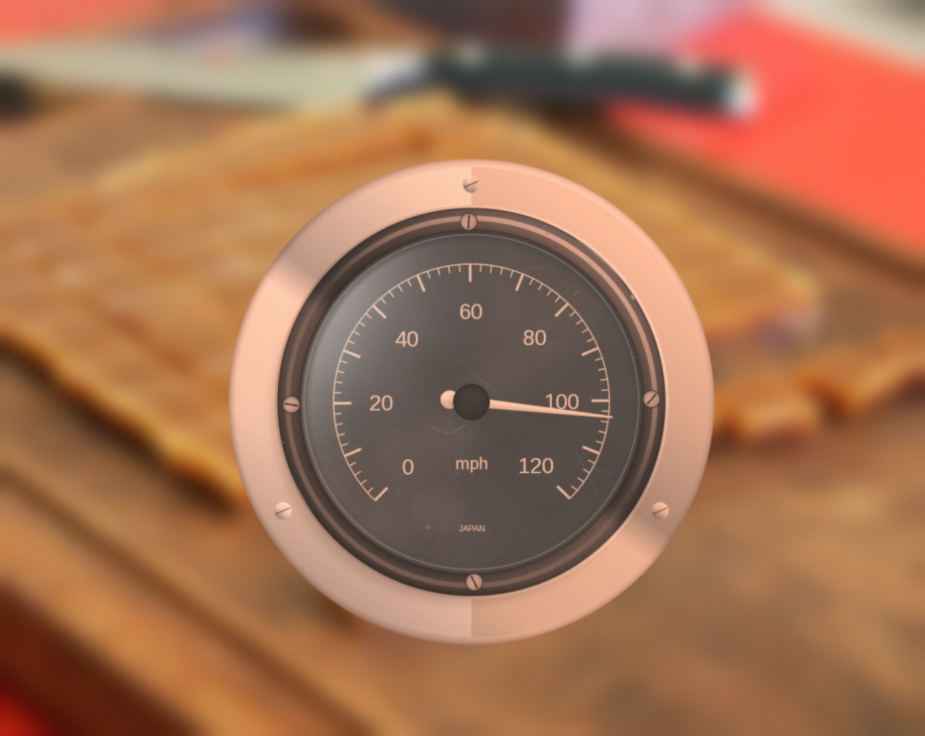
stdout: value=103 unit=mph
